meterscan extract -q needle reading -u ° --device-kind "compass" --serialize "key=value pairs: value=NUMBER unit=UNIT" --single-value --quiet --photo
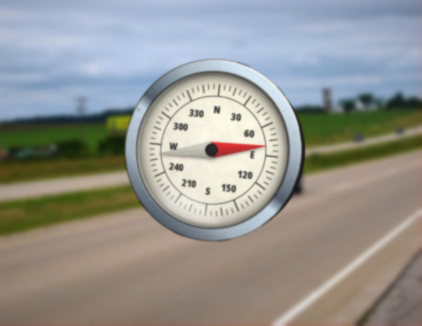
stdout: value=80 unit=°
